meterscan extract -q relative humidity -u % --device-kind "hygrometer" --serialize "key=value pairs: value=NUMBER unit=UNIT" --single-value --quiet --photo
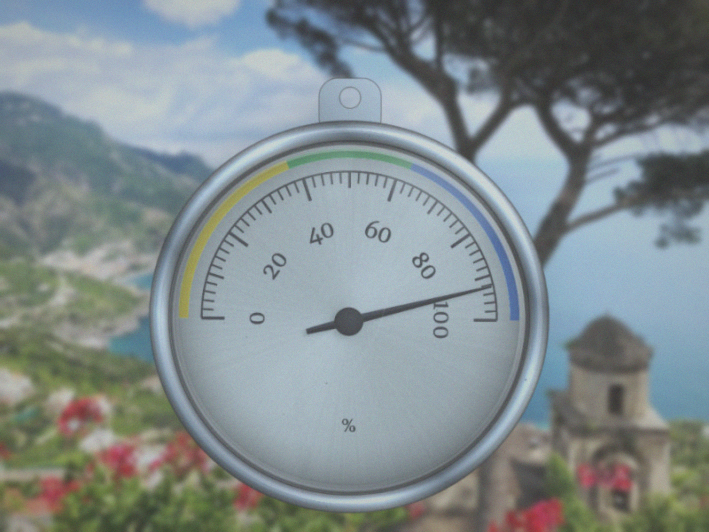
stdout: value=92 unit=%
